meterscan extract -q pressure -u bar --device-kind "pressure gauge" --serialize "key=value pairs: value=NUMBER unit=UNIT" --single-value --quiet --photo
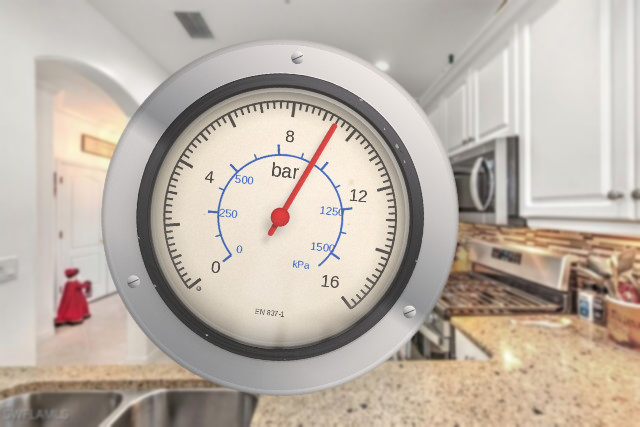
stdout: value=9.4 unit=bar
